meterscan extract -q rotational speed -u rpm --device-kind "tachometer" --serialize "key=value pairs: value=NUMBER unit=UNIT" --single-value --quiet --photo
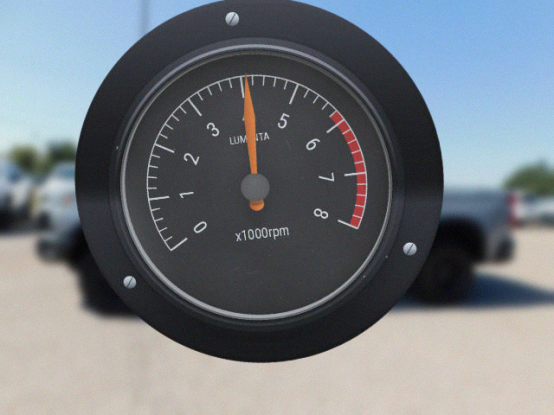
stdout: value=4100 unit=rpm
